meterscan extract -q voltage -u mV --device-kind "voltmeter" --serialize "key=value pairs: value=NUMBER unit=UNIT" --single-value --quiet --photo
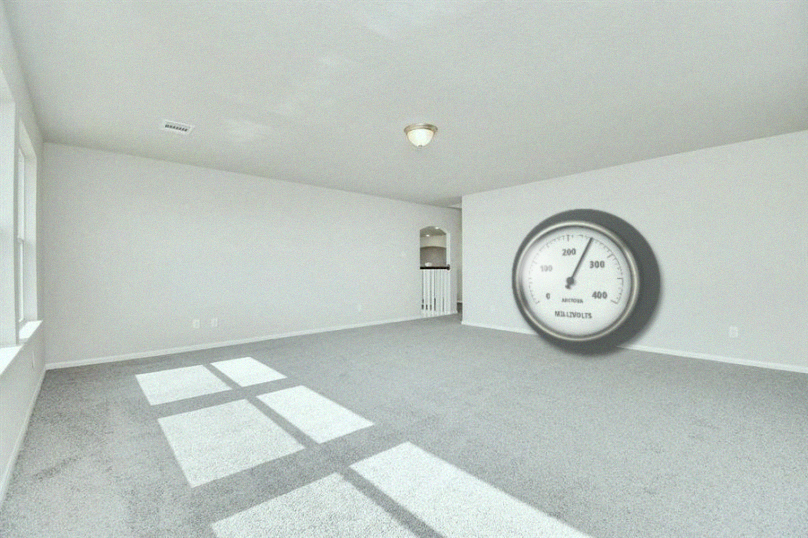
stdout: value=250 unit=mV
